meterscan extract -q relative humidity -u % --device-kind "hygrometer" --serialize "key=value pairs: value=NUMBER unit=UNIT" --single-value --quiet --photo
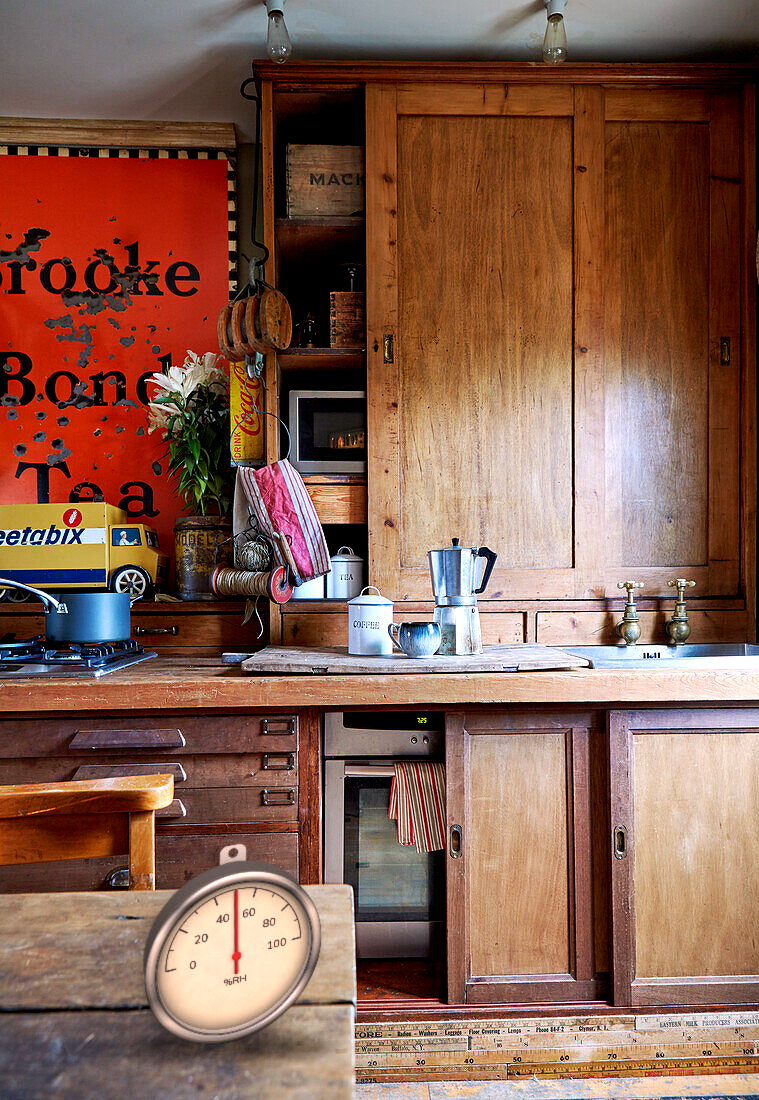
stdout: value=50 unit=%
